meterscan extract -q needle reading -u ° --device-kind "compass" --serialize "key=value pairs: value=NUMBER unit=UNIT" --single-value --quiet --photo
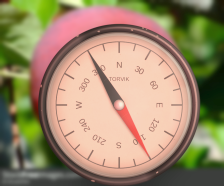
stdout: value=150 unit=°
